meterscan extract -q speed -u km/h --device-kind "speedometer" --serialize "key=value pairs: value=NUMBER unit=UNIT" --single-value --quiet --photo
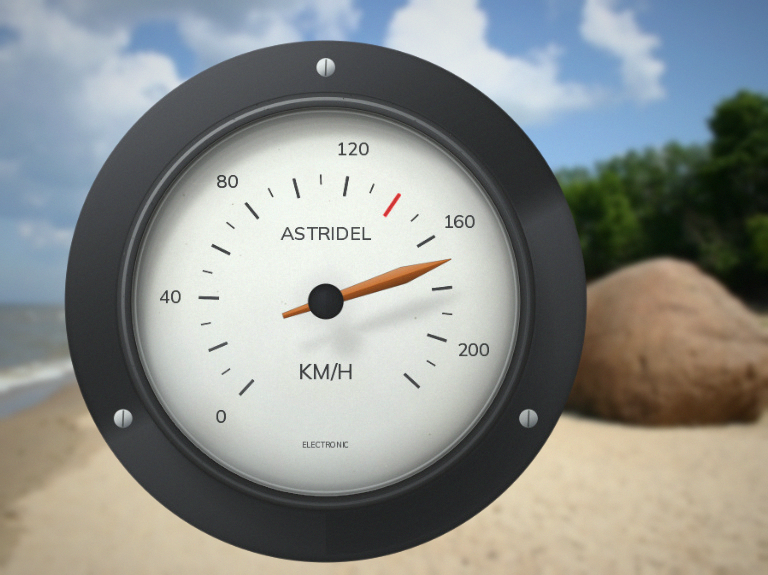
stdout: value=170 unit=km/h
